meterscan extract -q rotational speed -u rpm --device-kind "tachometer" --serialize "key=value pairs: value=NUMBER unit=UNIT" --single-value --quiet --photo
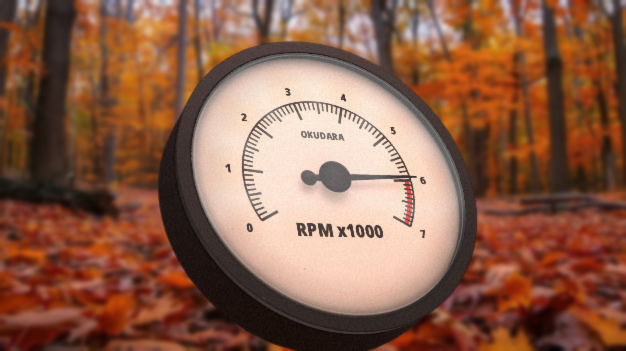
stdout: value=6000 unit=rpm
